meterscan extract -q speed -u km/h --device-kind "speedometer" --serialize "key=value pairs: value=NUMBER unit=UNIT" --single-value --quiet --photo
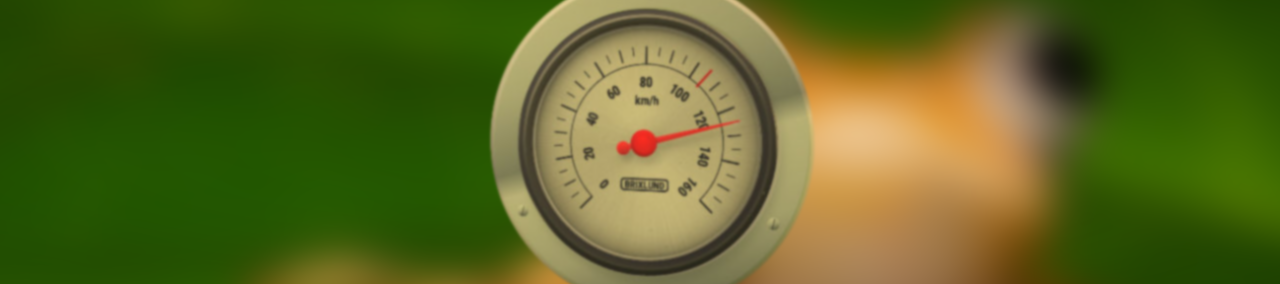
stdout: value=125 unit=km/h
